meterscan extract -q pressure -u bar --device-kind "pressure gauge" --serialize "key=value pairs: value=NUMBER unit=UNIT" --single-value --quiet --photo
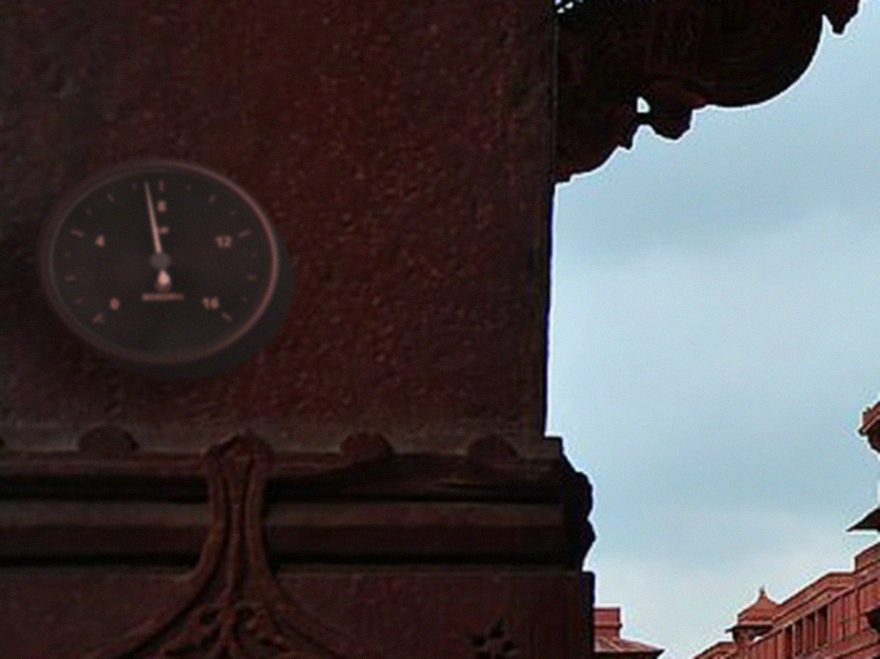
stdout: value=7.5 unit=bar
